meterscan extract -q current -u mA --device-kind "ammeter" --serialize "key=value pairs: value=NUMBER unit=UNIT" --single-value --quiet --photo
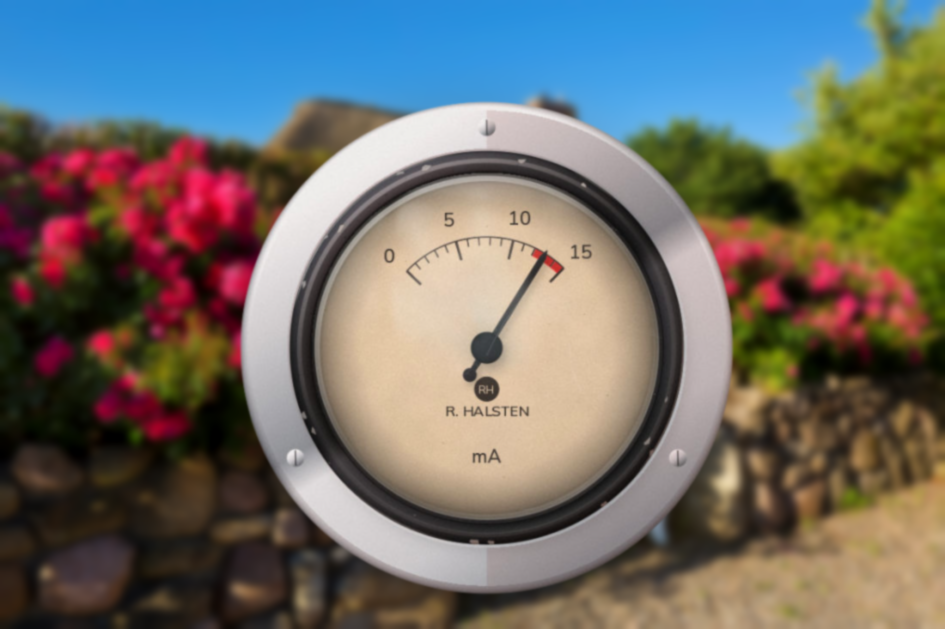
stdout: value=13 unit=mA
